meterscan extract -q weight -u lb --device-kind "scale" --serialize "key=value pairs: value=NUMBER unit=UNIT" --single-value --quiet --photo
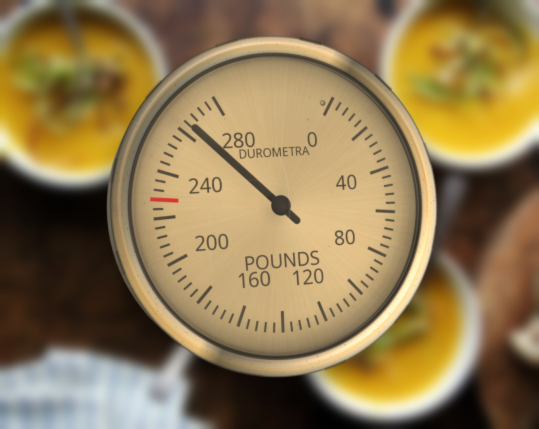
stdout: value=264 unit=lb
